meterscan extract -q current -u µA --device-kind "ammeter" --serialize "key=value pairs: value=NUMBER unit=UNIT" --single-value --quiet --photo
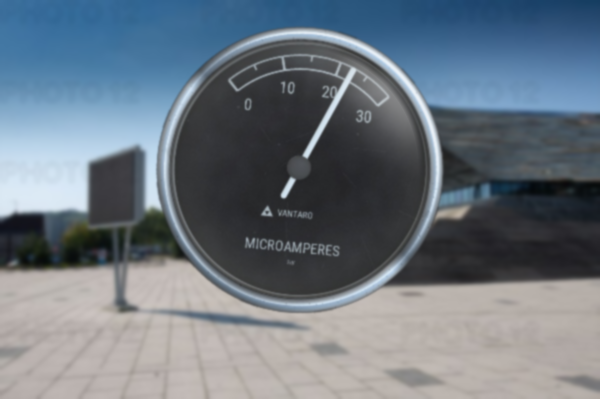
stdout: value=22.5 unit=µA
